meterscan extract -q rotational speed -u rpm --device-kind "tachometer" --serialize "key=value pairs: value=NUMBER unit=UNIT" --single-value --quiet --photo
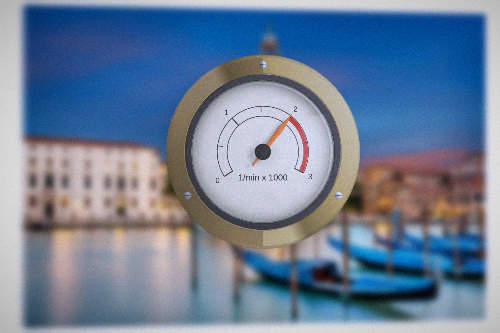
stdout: value=2000 unit=rpm
